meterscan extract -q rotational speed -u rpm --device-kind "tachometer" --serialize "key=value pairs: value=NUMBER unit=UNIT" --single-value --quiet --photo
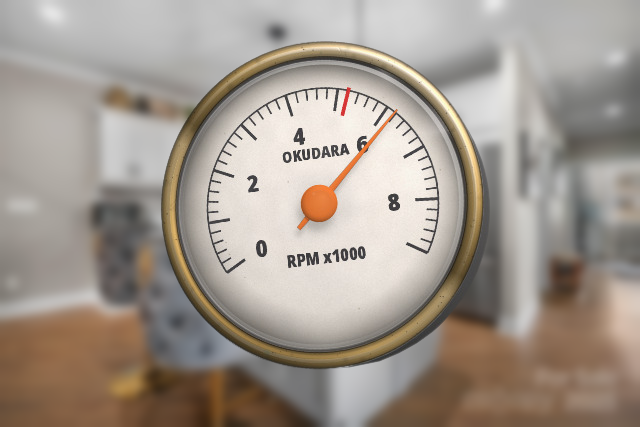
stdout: value=6200 unit=rpm
